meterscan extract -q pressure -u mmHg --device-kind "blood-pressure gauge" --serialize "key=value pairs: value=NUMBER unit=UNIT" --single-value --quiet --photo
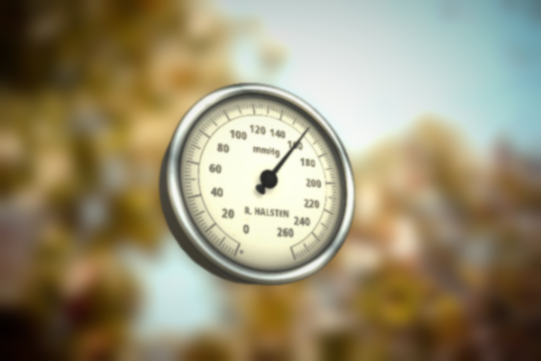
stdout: value=160 unit=mmHg
